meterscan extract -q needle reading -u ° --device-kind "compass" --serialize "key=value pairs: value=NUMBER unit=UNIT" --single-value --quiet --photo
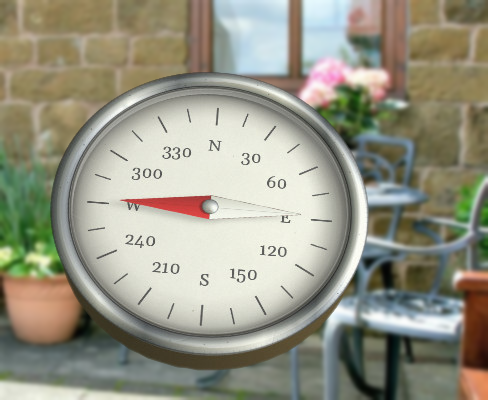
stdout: value=270 unit=°
